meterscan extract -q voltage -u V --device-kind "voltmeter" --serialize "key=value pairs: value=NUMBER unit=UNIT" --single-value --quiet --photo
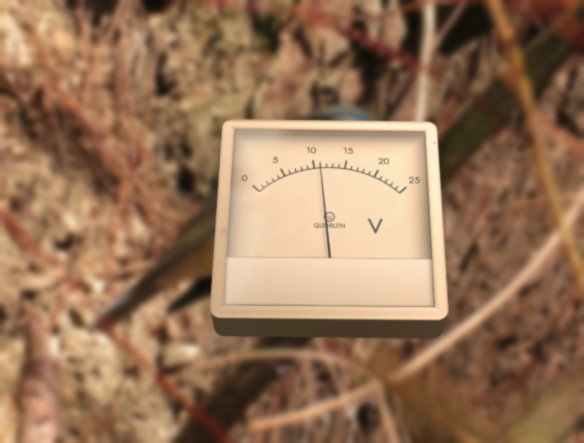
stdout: value=11 unit=V
